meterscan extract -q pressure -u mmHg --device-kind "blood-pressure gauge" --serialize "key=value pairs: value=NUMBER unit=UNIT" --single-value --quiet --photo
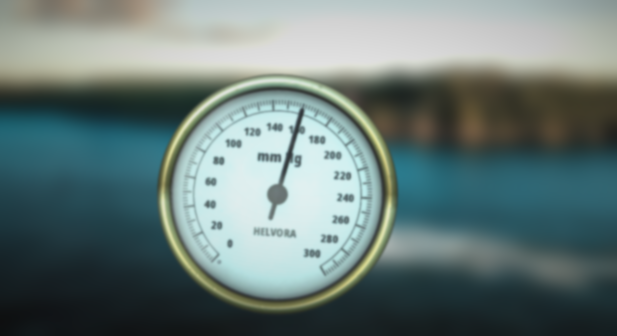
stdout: value=160 unit=mmHg
